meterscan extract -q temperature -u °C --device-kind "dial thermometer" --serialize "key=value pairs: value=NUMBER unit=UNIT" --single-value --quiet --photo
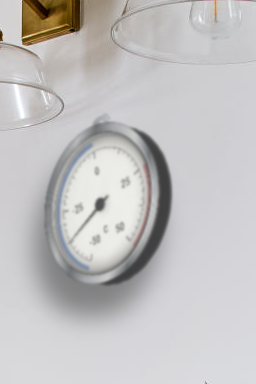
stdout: value=-37.5 unit=°C
